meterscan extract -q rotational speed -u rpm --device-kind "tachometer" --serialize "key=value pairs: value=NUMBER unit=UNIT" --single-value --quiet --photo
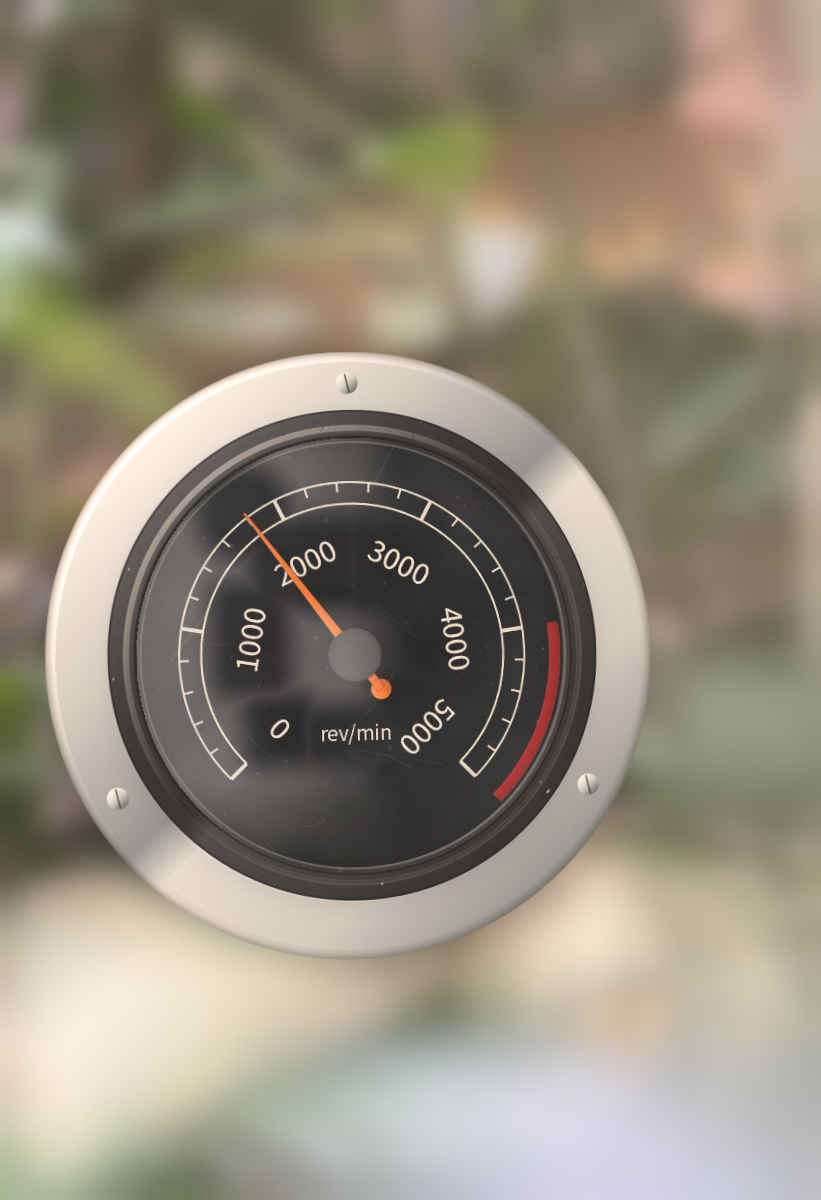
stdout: value=1800 unit=rpm
